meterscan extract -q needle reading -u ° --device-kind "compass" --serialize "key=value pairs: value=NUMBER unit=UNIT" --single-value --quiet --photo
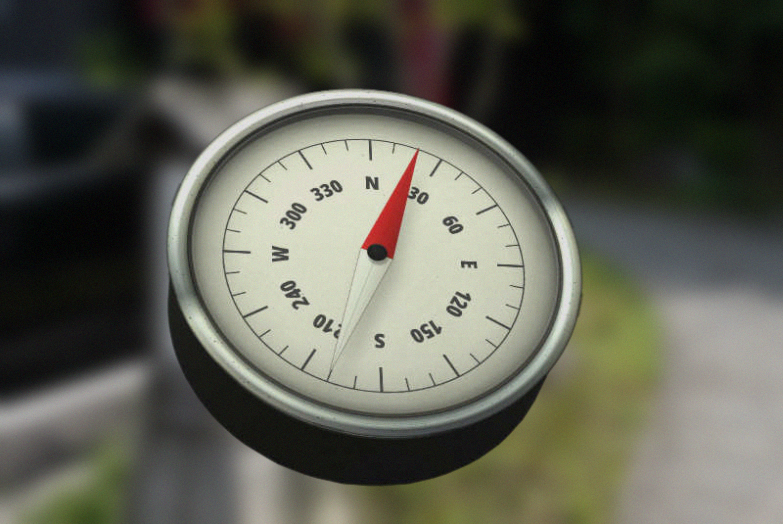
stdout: value=20 unit=°
